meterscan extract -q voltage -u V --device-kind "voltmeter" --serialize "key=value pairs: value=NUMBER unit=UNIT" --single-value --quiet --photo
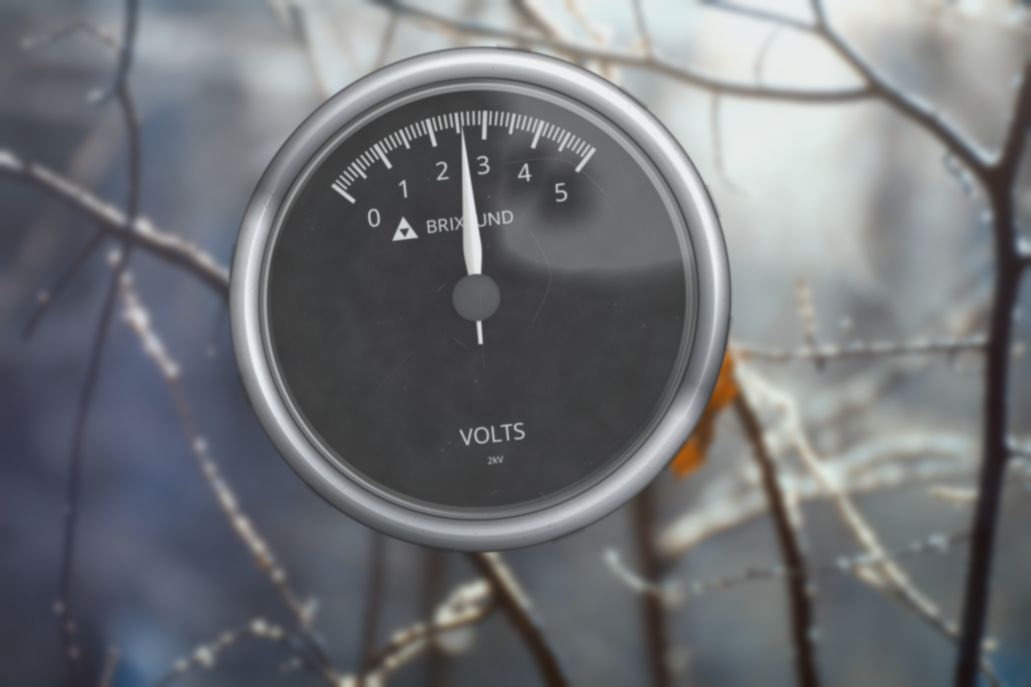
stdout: value=2.6 unit=V
